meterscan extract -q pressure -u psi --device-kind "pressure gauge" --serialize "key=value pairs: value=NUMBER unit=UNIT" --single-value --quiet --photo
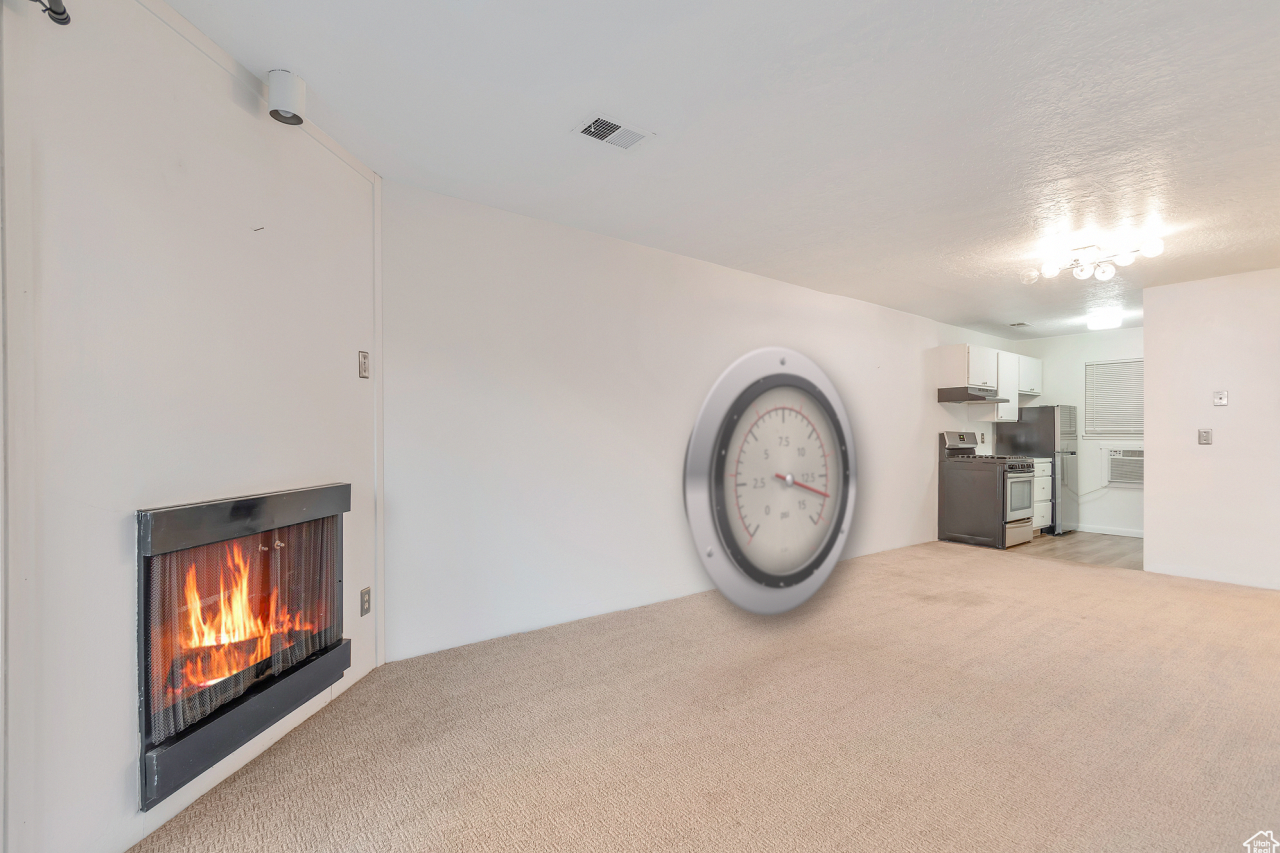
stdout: value=13.5 unit=psi
